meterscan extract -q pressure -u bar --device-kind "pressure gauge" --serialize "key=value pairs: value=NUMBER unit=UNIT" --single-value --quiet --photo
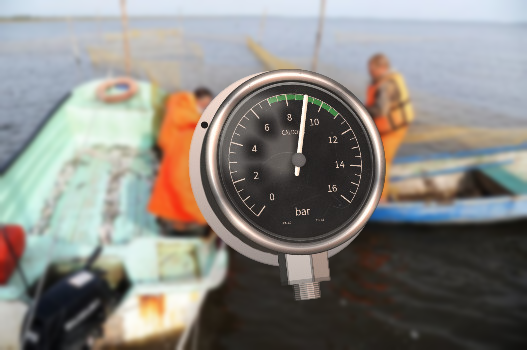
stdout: value=9 unit=bar
